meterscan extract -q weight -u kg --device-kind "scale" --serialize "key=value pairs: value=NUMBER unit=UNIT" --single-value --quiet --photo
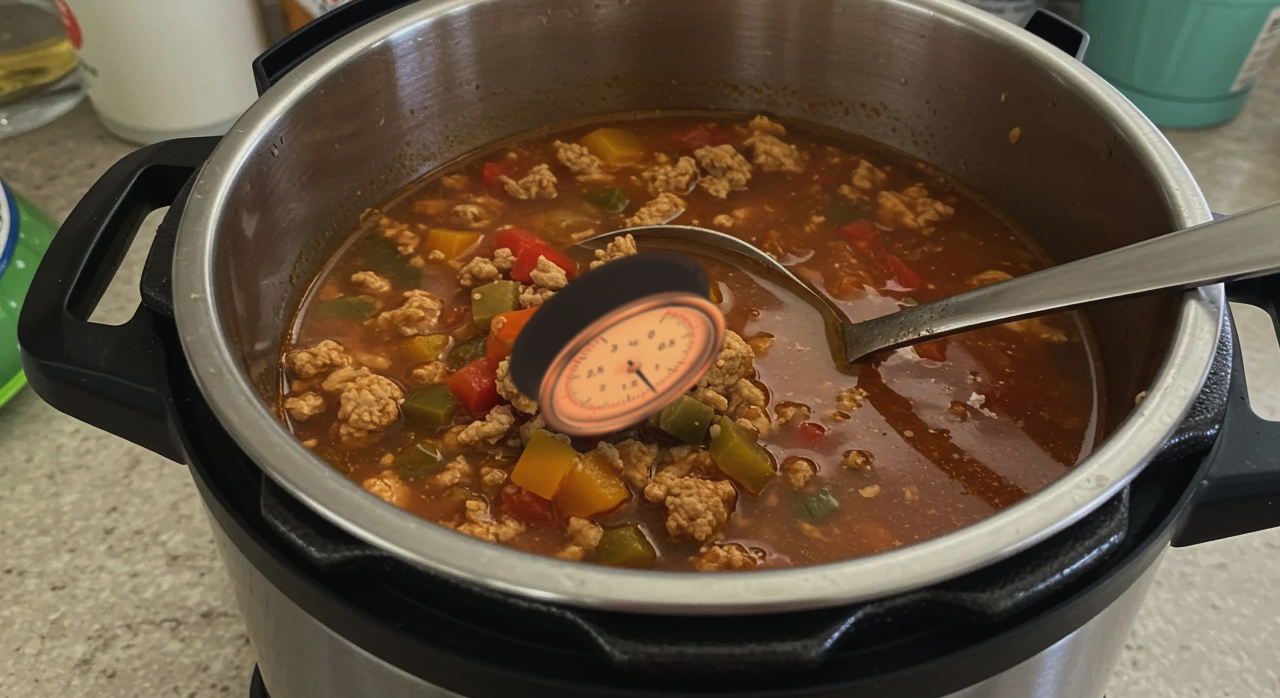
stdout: value=1.25 unit=kg
